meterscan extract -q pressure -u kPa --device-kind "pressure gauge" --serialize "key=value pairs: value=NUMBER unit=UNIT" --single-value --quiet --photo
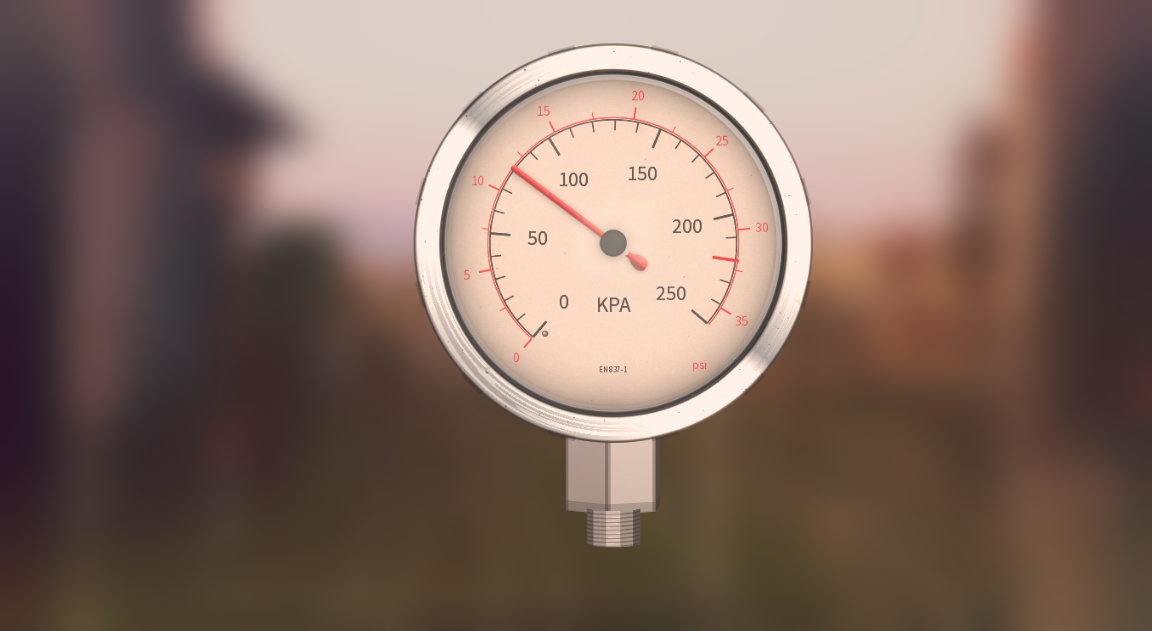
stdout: value=80 unit=kPa
